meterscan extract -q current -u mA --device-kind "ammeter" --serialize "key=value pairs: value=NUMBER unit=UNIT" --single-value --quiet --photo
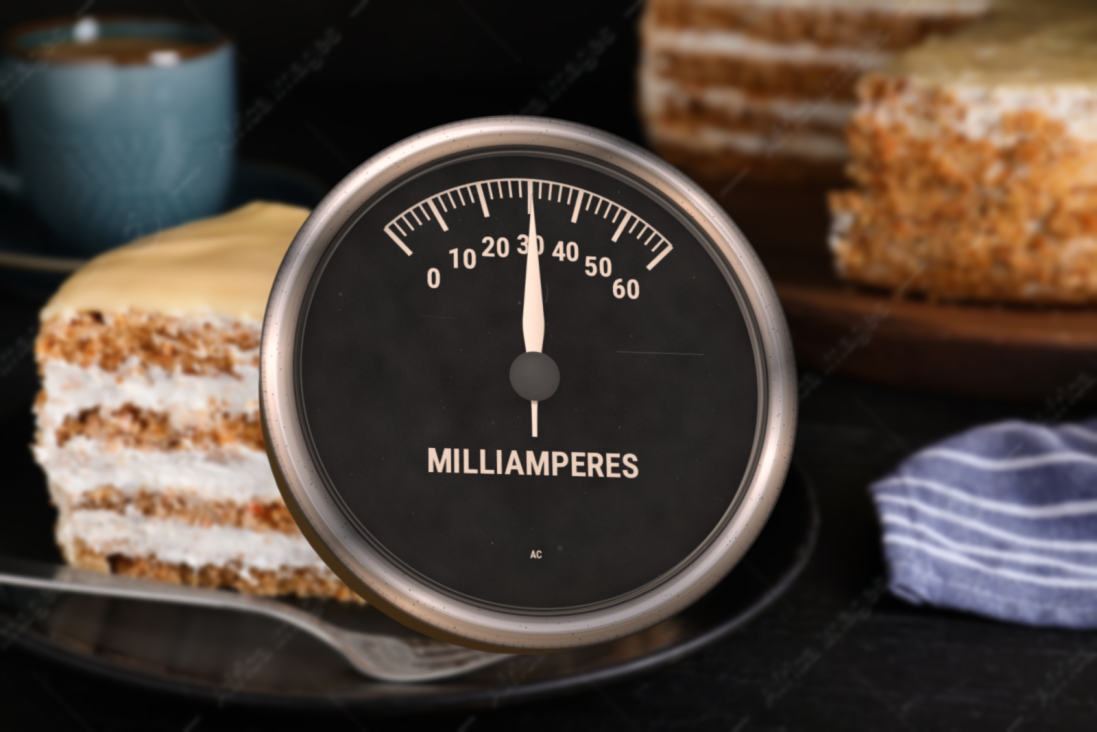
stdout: value=30 unit=mA
